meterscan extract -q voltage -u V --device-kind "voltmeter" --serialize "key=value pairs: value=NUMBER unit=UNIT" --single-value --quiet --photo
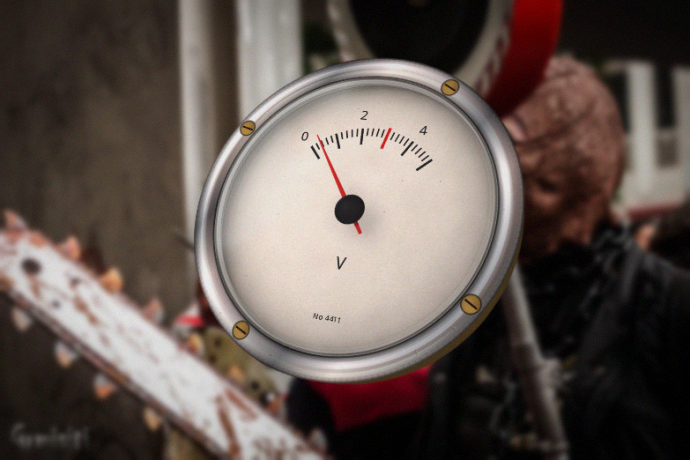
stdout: value=0.4 unit=V
